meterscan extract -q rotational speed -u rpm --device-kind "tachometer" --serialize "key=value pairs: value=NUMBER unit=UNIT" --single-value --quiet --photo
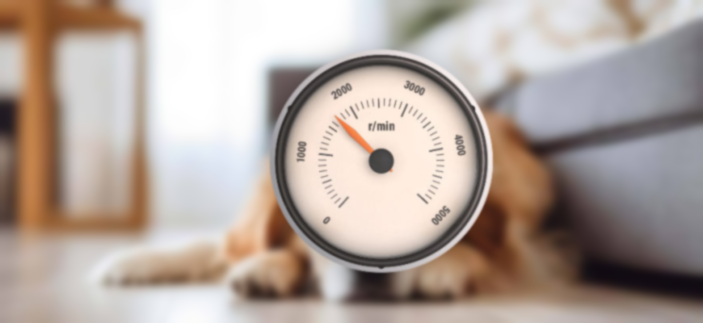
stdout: value=1700 unit=rpm
